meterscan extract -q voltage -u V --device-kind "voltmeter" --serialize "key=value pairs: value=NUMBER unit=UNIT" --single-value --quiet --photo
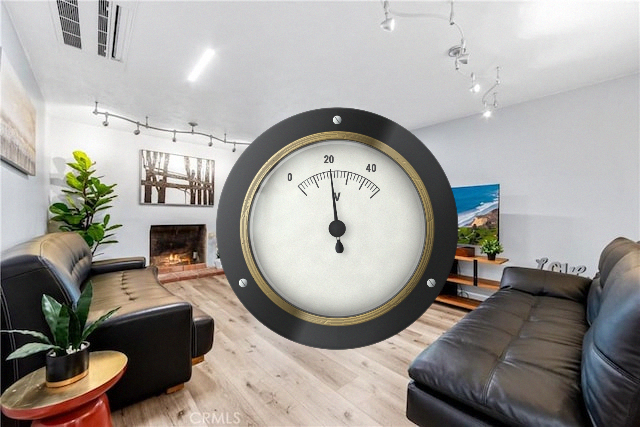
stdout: value=20 unit=V
